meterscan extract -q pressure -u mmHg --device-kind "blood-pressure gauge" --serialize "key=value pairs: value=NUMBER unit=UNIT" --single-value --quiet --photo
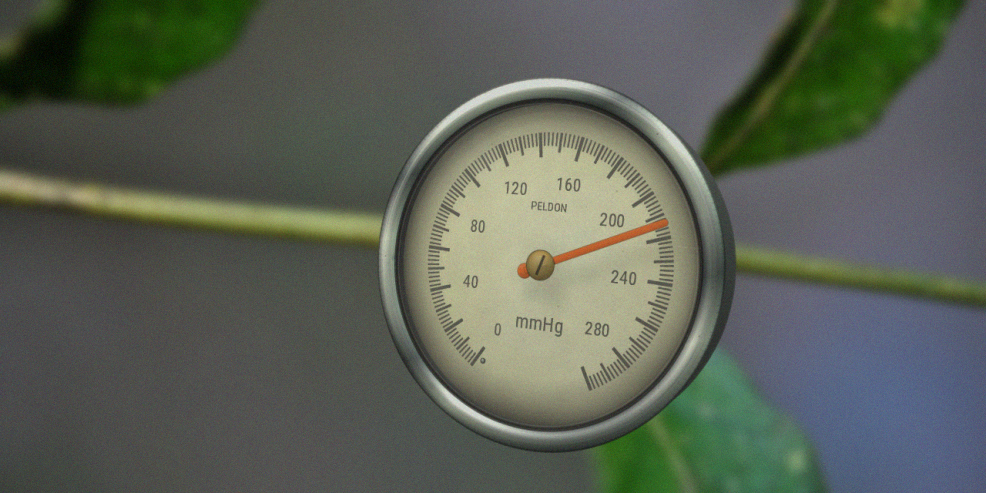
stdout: value=214 unit=mmHg
